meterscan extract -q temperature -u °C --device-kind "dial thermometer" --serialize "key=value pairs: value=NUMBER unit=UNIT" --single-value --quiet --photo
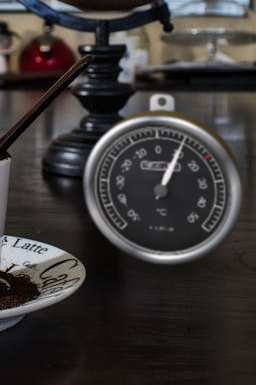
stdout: value=10 unit=°C
